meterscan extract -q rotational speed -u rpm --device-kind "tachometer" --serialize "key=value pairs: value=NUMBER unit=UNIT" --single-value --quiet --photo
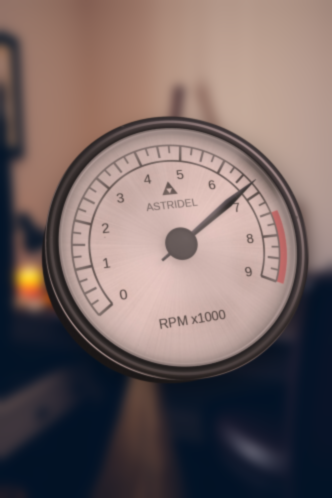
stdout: value=6750 unit=rpm
